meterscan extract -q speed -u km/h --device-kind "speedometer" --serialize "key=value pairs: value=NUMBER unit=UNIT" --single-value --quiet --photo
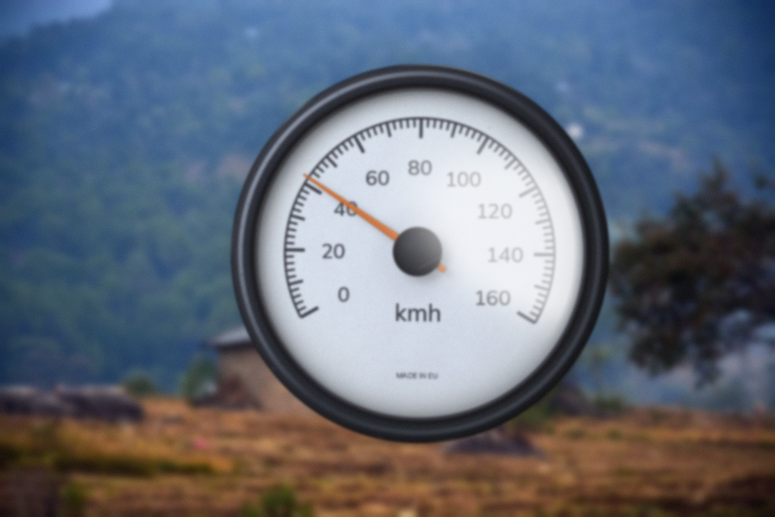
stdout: value=42 unit=km/h
